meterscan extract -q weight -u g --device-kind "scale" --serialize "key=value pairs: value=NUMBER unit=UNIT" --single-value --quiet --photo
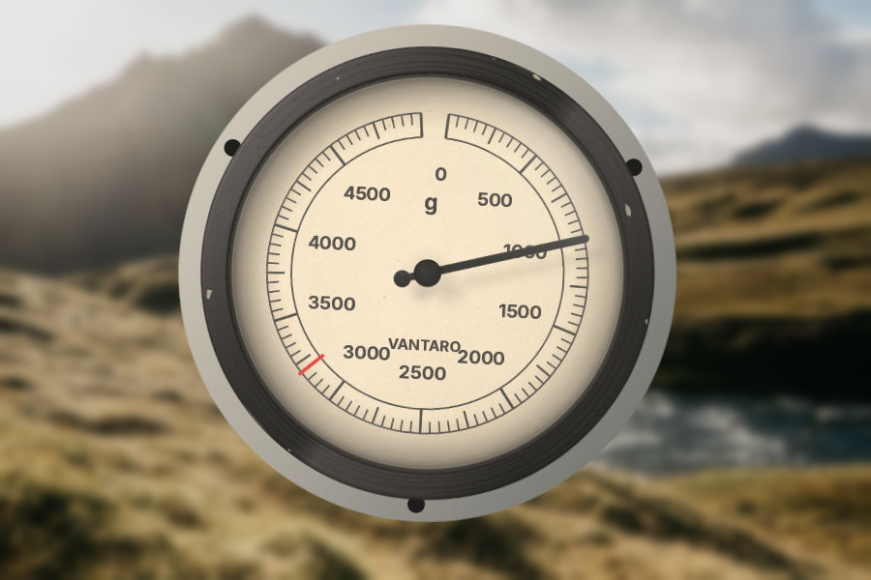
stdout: value=1000 unit=g
